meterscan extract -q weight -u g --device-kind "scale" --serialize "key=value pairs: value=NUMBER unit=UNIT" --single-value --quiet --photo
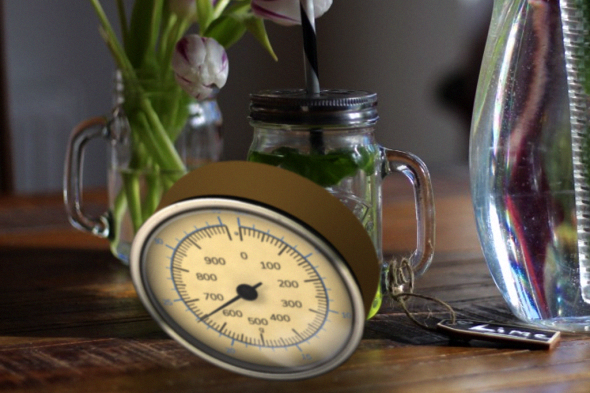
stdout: value=650 unit=g
